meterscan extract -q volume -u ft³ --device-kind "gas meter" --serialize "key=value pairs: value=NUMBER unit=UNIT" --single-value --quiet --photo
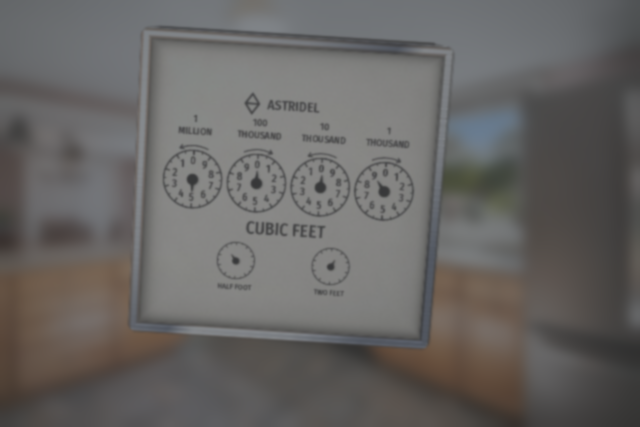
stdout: value=499900 unit=ft³
